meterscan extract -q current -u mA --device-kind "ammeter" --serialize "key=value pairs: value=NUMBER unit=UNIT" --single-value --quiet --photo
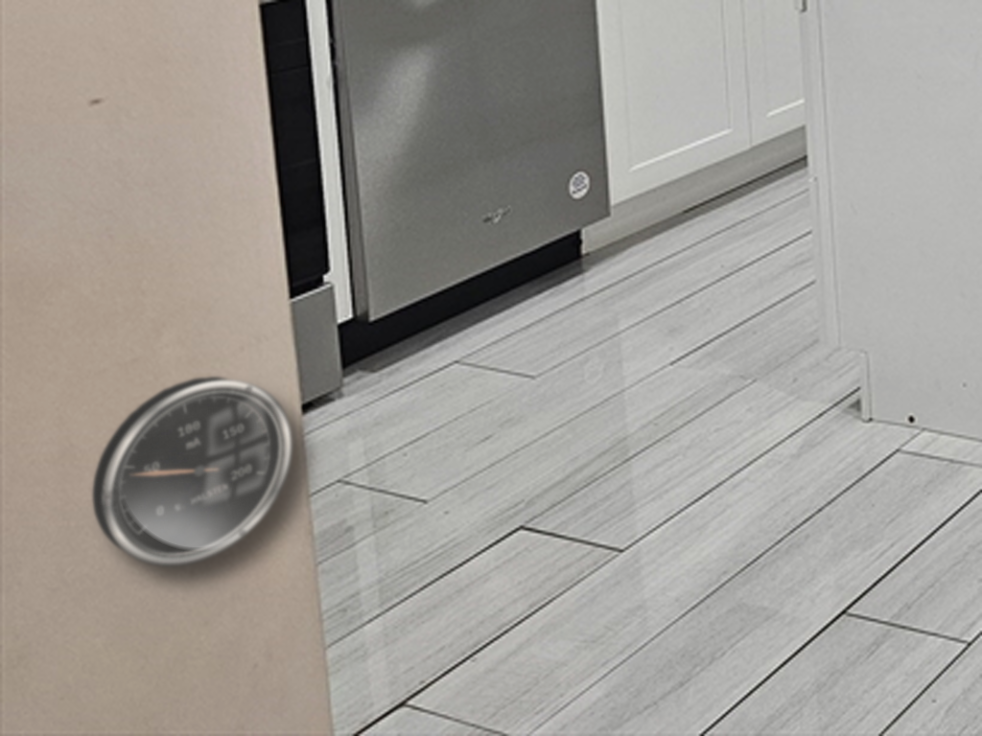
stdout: value=45 unit=mA
